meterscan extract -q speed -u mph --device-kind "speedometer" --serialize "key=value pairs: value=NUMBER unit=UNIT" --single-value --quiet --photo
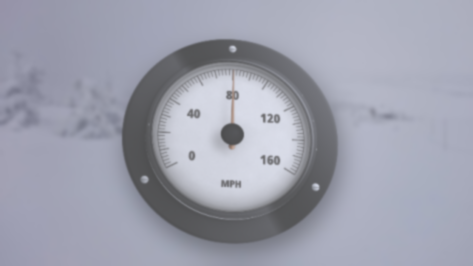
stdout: value=80 unit=mph
